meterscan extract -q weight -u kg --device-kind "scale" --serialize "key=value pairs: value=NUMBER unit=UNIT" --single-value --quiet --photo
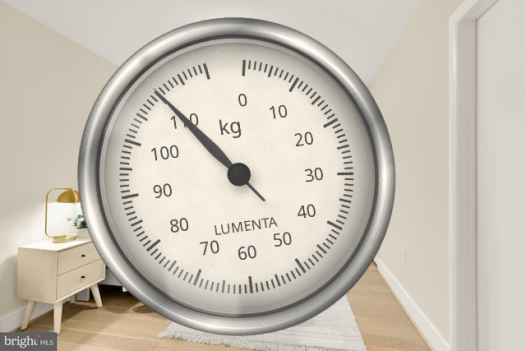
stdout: value=110 unit=kg
